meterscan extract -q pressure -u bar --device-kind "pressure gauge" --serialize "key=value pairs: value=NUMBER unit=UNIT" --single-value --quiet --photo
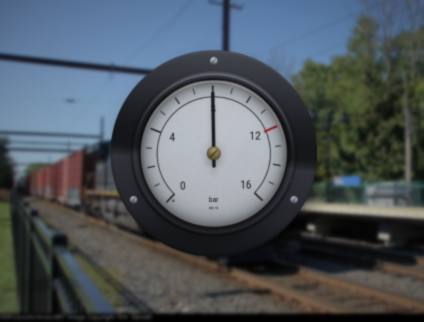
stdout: value=8 unit=bar
